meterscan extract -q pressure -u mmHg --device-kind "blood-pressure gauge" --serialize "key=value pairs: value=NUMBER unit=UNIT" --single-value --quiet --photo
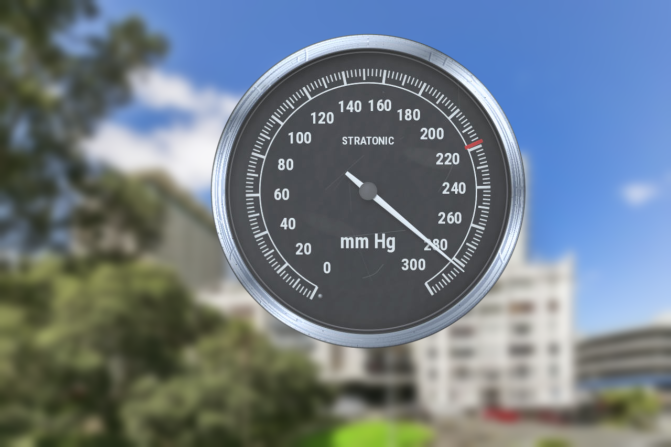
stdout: value=282 unit=mmHg
